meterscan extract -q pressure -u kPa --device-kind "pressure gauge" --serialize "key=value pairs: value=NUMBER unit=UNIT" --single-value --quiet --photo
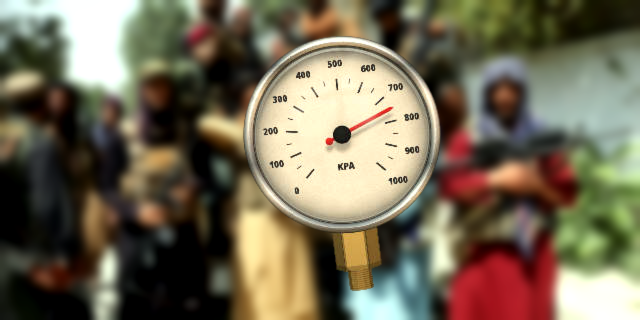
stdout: value=750 unit=kPa
